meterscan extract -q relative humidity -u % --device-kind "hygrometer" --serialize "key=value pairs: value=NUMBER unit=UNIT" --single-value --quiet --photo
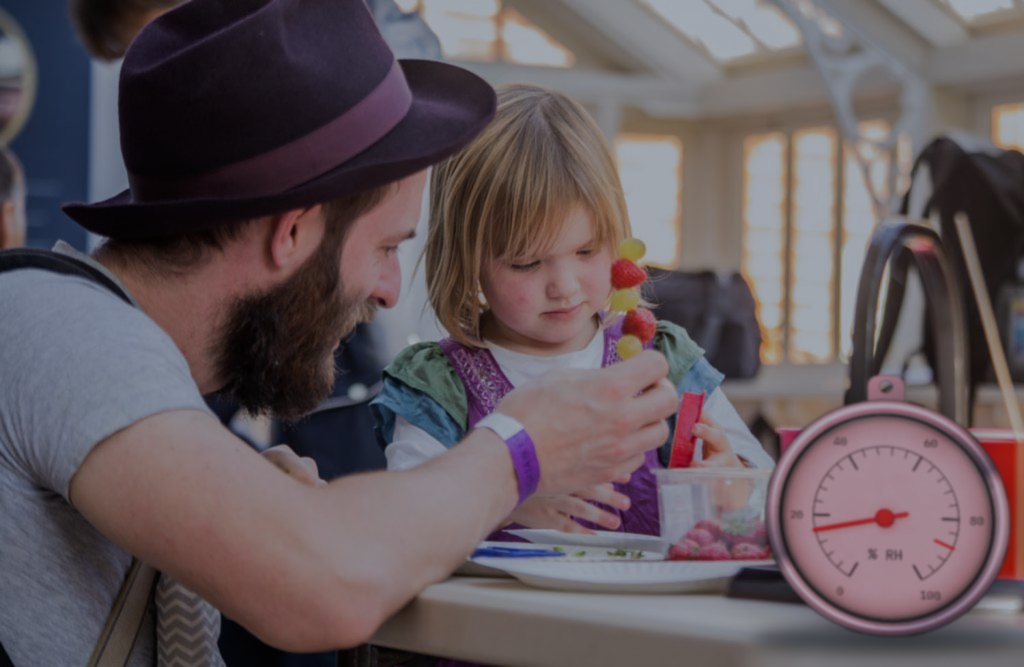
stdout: value=16 unit=%
